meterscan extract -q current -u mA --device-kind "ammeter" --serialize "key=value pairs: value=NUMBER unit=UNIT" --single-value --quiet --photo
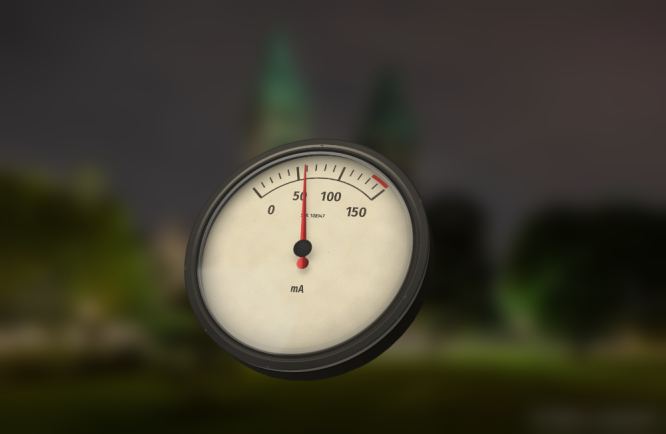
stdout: value=60 unit=mA
